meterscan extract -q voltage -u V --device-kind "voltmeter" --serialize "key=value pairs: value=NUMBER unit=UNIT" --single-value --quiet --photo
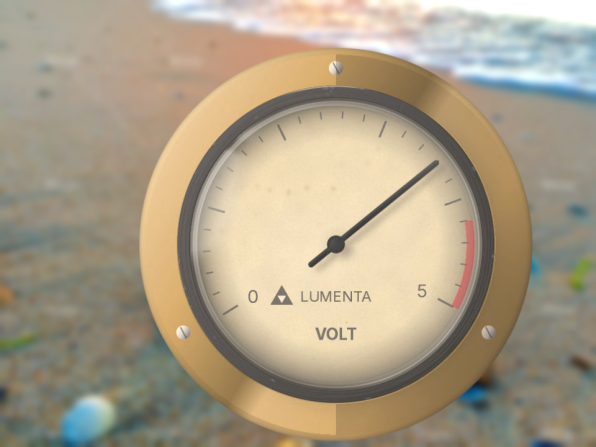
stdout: value=3.6 unit=V
